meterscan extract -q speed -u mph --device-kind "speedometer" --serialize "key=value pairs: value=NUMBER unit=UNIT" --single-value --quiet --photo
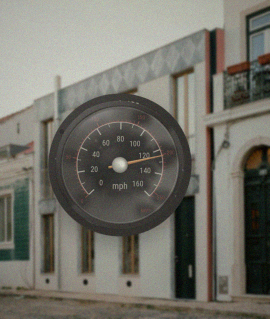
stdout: value=125 unit=mph
